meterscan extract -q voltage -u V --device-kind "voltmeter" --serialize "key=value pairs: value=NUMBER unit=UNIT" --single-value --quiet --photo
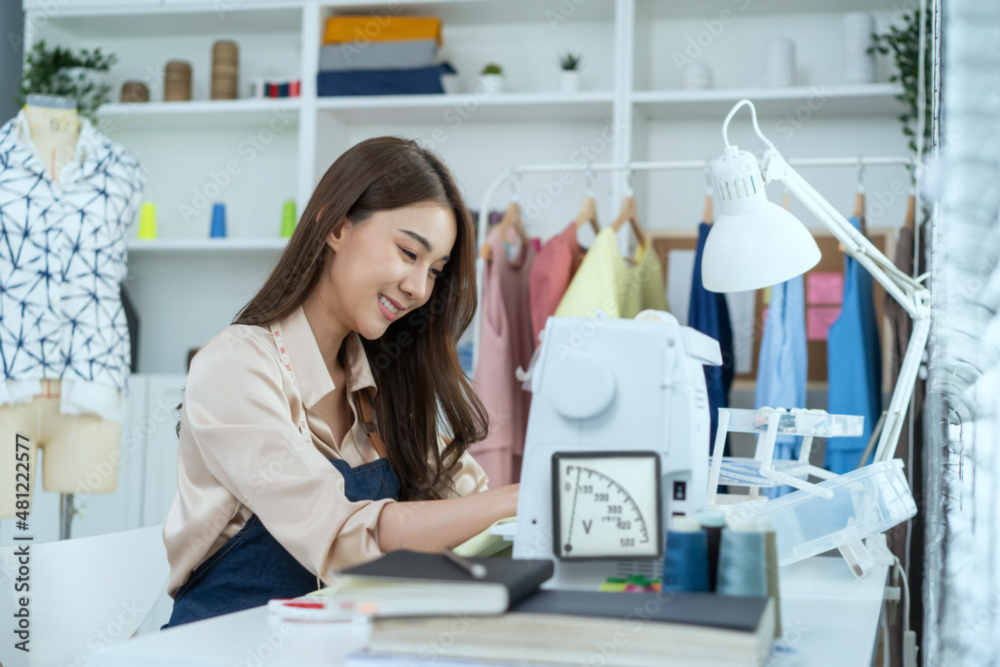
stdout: value=50 unit=V
